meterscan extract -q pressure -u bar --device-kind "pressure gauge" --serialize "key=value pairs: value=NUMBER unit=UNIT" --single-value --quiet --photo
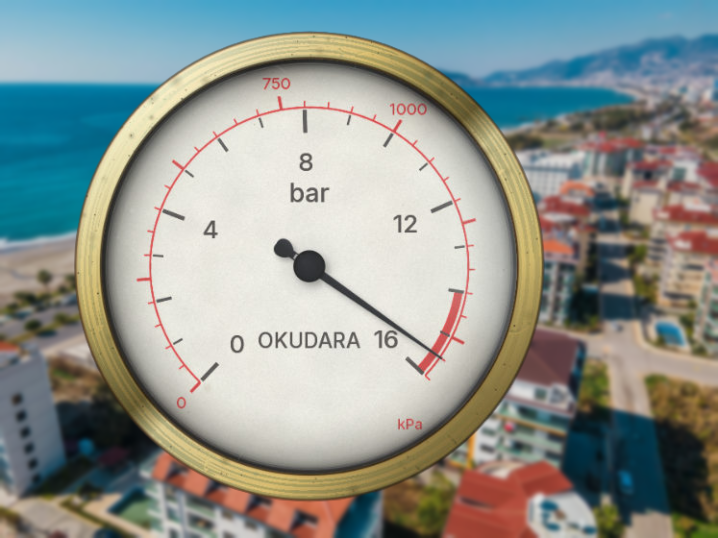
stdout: value=15.5 unit=bar
